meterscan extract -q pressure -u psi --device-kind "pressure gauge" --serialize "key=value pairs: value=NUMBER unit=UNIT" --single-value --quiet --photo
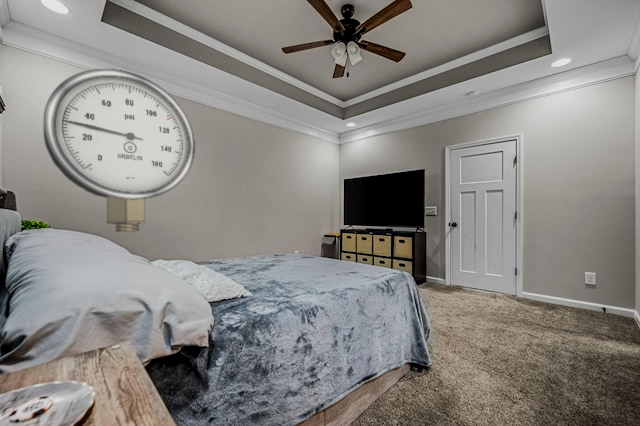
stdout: value=30 unit=psi
